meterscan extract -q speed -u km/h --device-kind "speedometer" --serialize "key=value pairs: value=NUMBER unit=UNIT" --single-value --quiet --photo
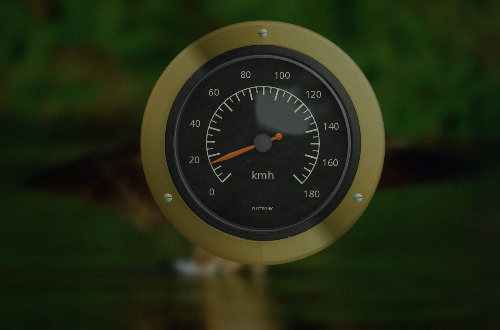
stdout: value=15 unit=km/h
